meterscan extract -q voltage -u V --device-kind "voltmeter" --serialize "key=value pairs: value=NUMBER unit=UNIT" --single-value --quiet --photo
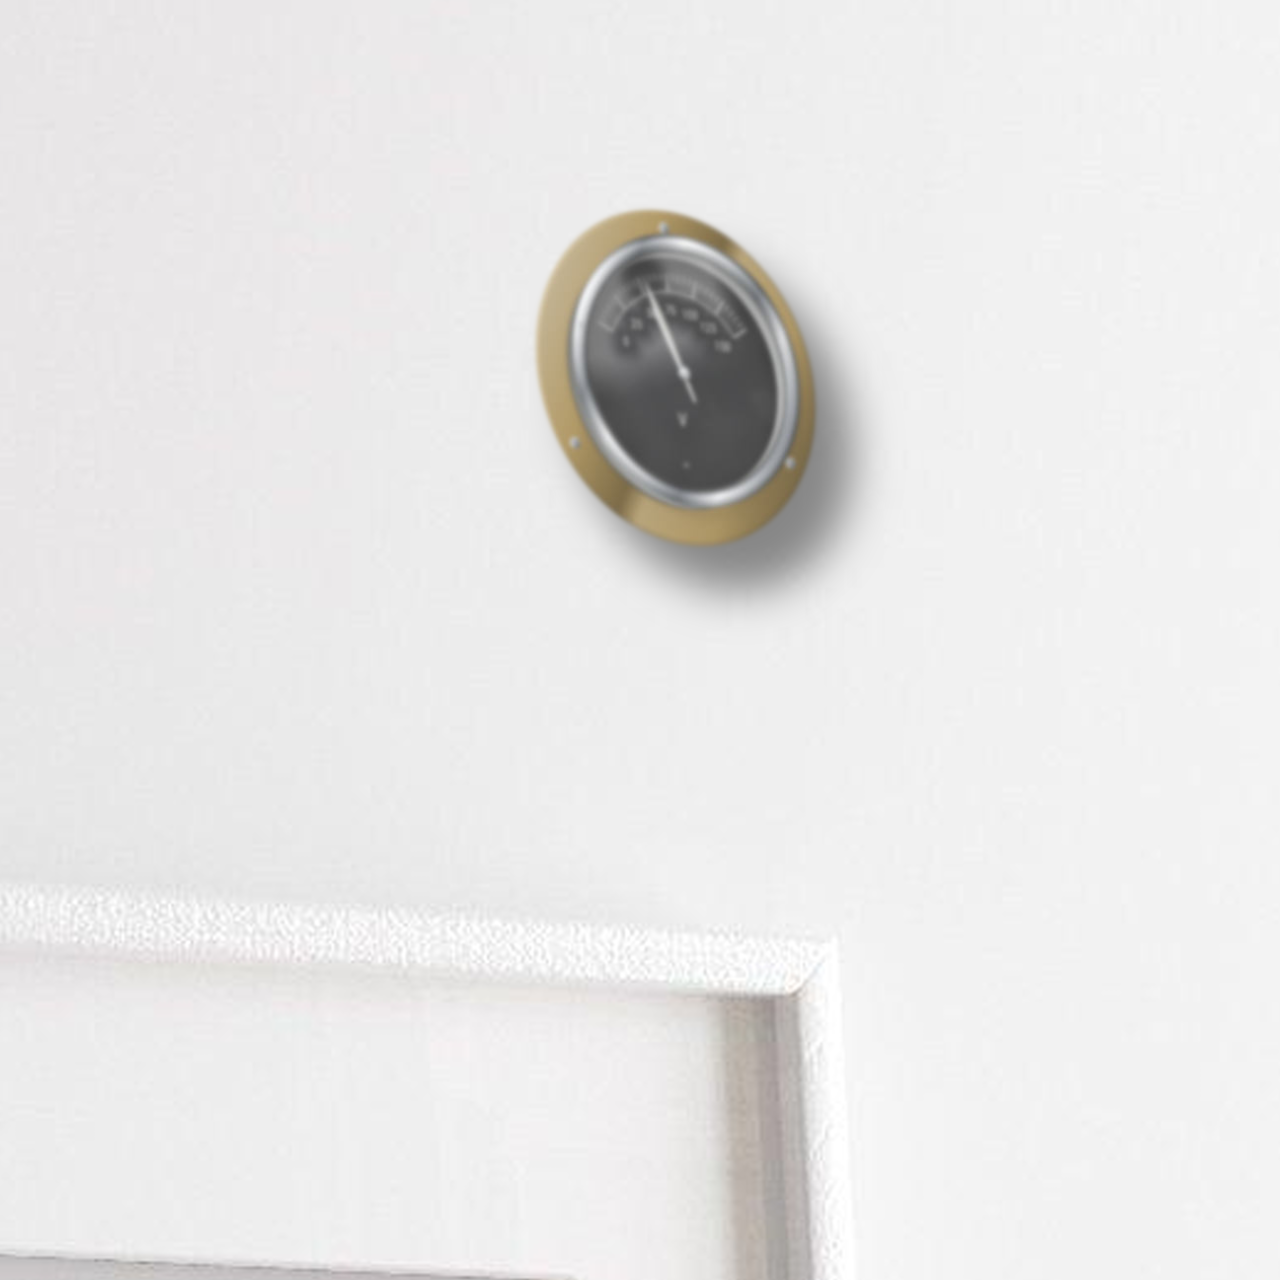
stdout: value=50 unit=V
